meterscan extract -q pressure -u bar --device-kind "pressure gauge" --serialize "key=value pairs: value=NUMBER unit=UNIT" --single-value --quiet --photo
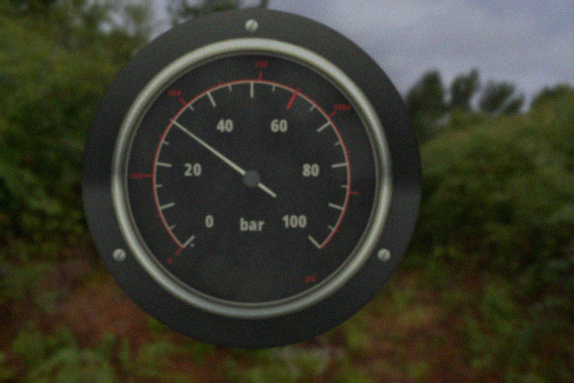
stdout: value=30 unit=bar
